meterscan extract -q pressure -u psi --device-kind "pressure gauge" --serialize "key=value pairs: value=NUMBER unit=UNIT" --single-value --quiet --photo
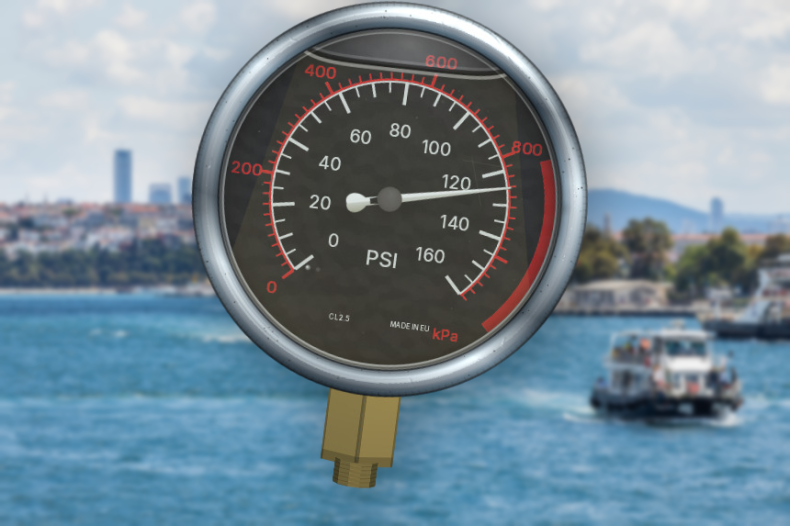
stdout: value=125 unit=psi
